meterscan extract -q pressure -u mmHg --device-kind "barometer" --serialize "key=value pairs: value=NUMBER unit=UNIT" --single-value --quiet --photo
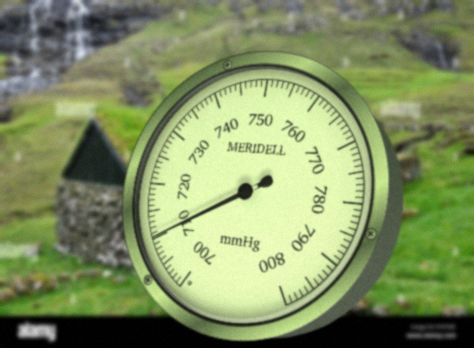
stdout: value=710 unit=mmHg
